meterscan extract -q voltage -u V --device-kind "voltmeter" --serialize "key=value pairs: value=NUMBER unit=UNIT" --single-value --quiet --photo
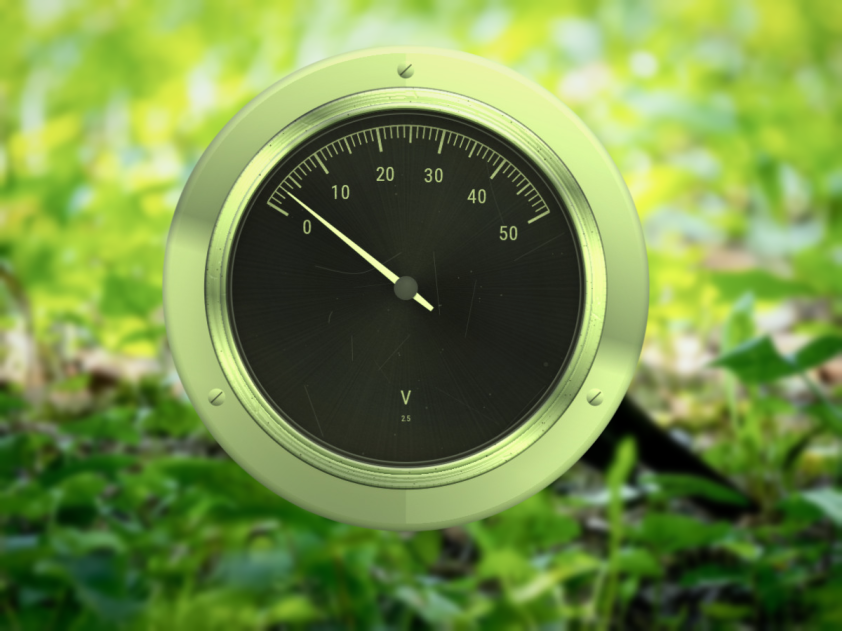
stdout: value=3 unit=V
